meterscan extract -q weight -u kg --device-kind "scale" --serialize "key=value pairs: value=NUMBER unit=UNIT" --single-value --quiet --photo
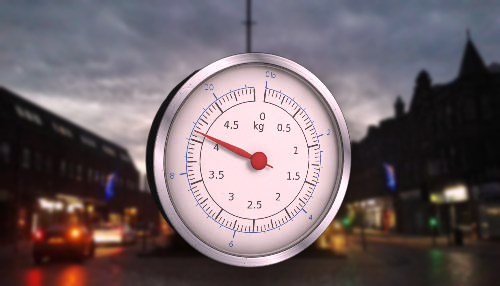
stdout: value=4.1 unit=kg
